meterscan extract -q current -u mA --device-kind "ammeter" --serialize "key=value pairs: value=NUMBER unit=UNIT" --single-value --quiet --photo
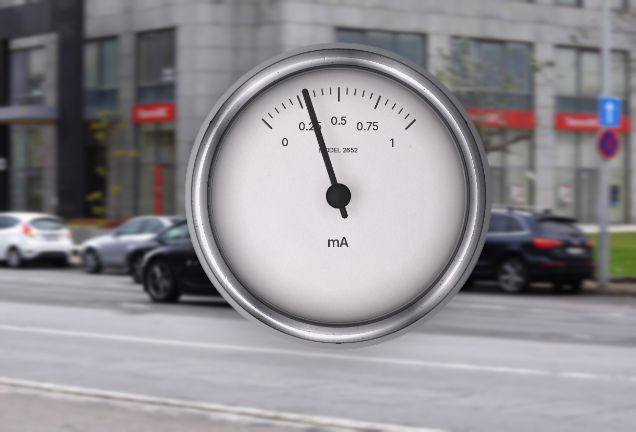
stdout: value=0.3 unit=mA
